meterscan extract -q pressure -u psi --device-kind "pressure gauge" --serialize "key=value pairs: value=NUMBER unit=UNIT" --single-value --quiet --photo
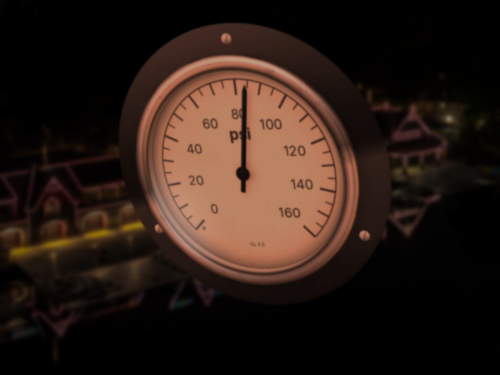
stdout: value=85 unit=psi
